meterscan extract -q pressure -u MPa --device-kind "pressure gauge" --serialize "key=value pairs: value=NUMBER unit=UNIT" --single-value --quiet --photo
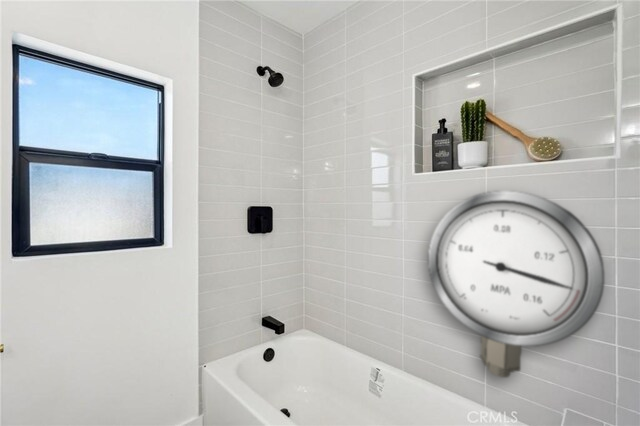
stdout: value=0.14 unit=MPa
